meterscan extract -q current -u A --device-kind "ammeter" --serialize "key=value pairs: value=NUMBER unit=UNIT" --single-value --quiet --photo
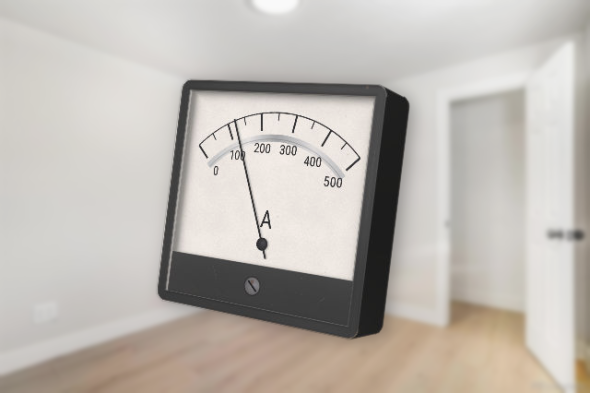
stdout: value=125 unit=A
